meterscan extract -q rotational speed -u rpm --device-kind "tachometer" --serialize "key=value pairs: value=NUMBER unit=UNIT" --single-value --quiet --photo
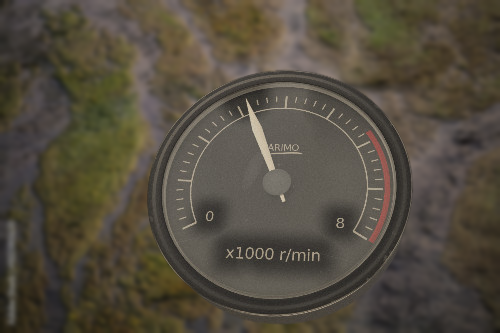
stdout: value=3200 unit=rpm
